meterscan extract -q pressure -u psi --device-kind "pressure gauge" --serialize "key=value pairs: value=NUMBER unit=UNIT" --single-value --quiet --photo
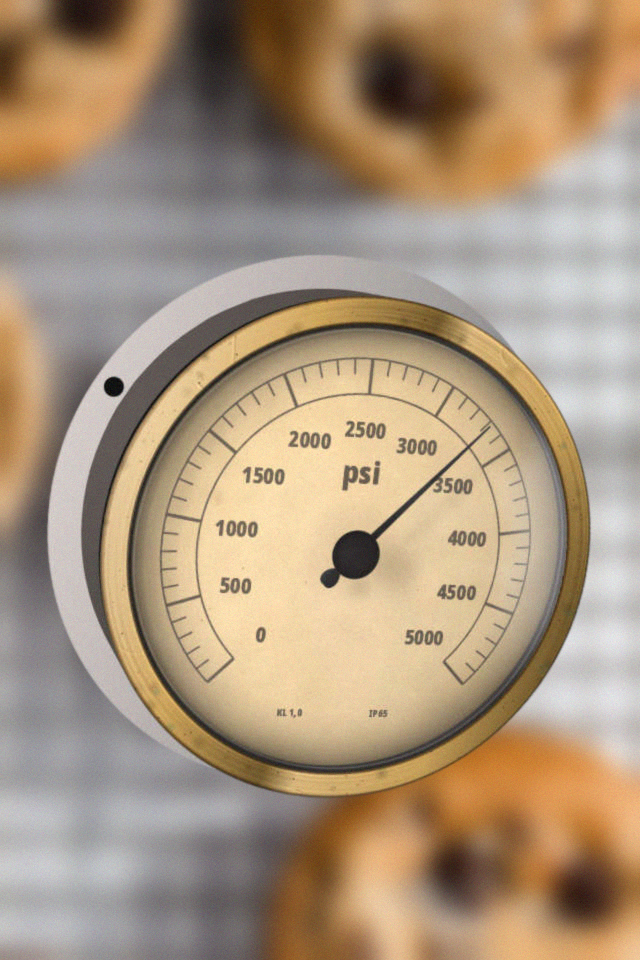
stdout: value=3300 unit=psi
